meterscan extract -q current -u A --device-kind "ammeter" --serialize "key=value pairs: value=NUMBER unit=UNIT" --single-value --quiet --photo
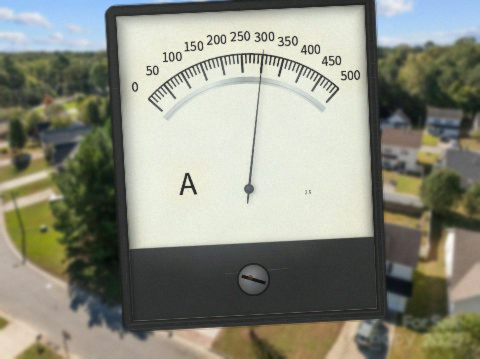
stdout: value=300 unit=A
